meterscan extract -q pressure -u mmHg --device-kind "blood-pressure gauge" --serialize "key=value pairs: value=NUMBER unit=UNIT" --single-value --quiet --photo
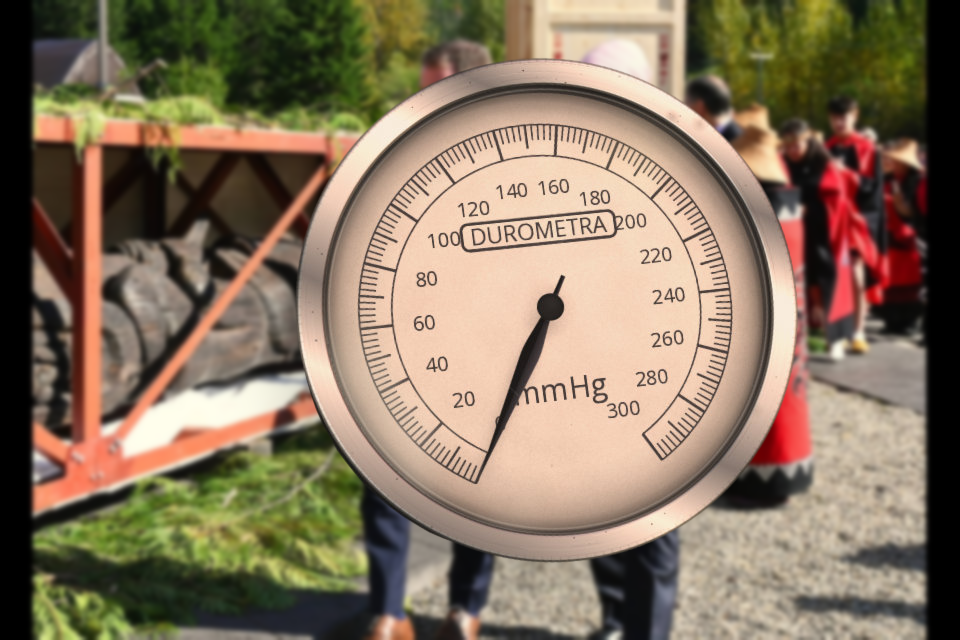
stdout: value=0 unit=mmHg
